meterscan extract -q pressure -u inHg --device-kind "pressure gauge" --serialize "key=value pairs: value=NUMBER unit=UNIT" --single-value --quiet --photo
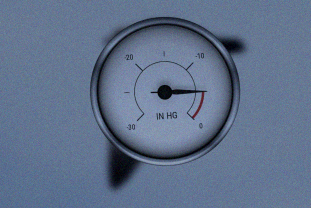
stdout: value=-5 unit=inHg
